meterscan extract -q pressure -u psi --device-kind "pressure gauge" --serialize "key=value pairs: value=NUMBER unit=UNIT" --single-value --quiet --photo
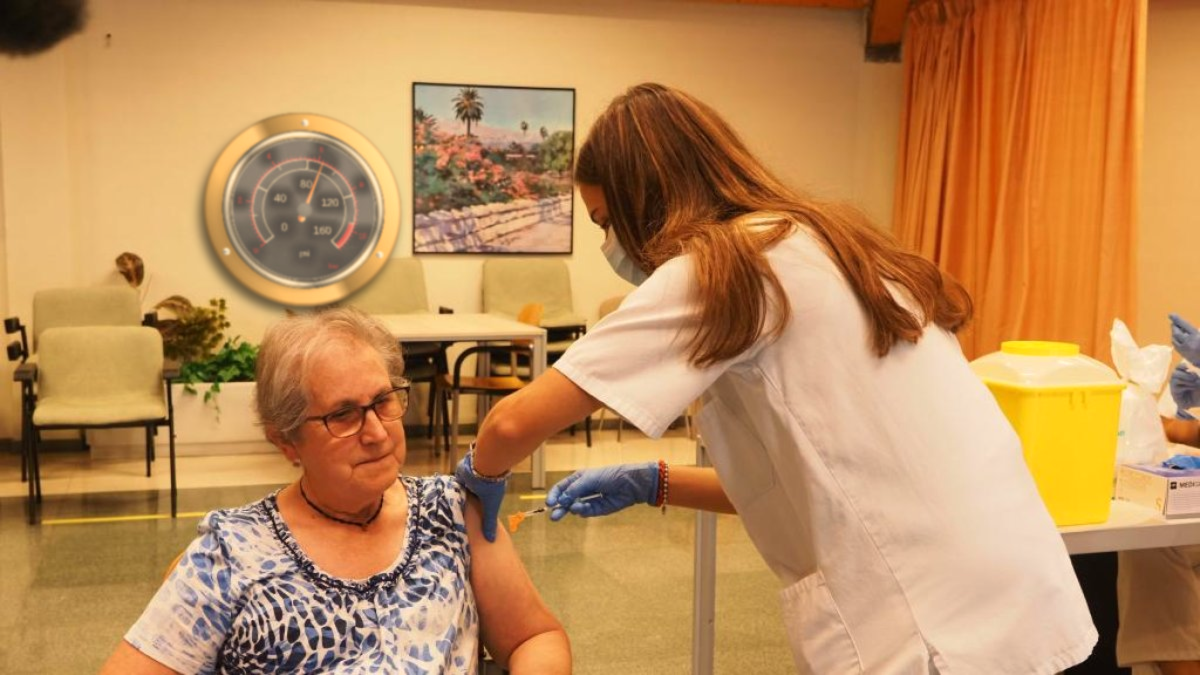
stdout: value=90 unit=psi
